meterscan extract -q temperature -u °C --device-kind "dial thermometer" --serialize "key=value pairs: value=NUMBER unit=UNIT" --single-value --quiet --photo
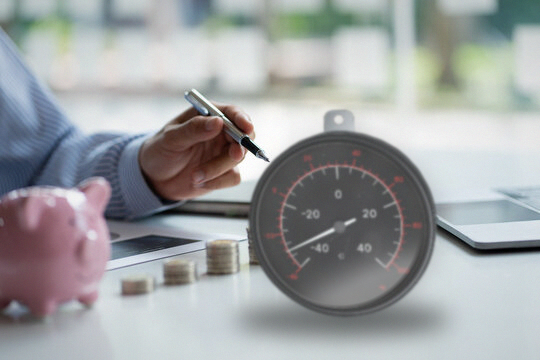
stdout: value=-34 unit=°C
